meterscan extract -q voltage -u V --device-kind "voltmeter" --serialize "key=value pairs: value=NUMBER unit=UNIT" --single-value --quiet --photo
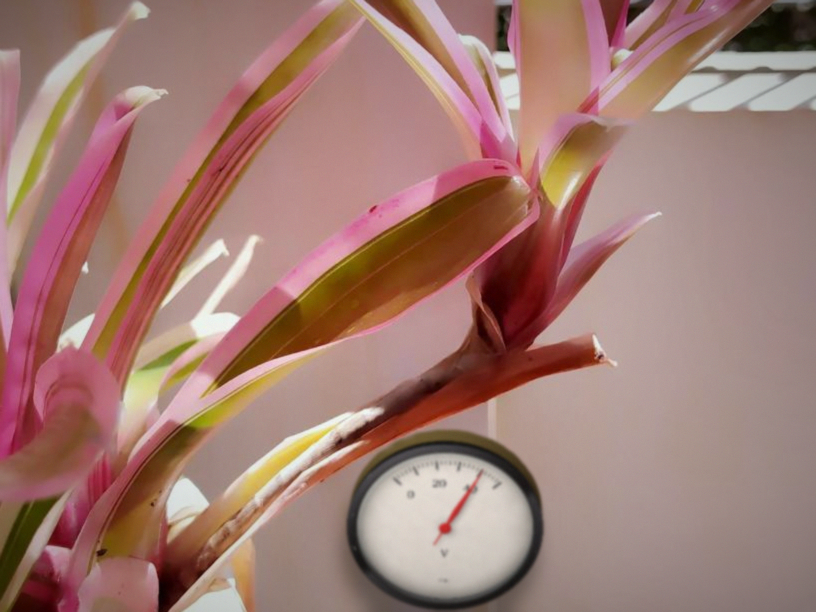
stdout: value=40 unit=V
